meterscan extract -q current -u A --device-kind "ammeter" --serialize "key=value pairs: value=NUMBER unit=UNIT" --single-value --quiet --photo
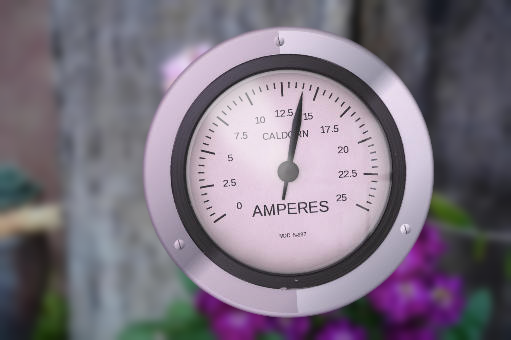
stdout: value=14 unit=A
